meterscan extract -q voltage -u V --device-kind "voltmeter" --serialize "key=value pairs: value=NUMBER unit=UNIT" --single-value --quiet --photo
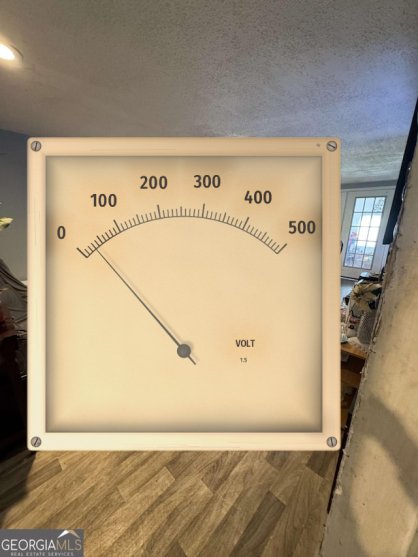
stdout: value=30 unit=V
